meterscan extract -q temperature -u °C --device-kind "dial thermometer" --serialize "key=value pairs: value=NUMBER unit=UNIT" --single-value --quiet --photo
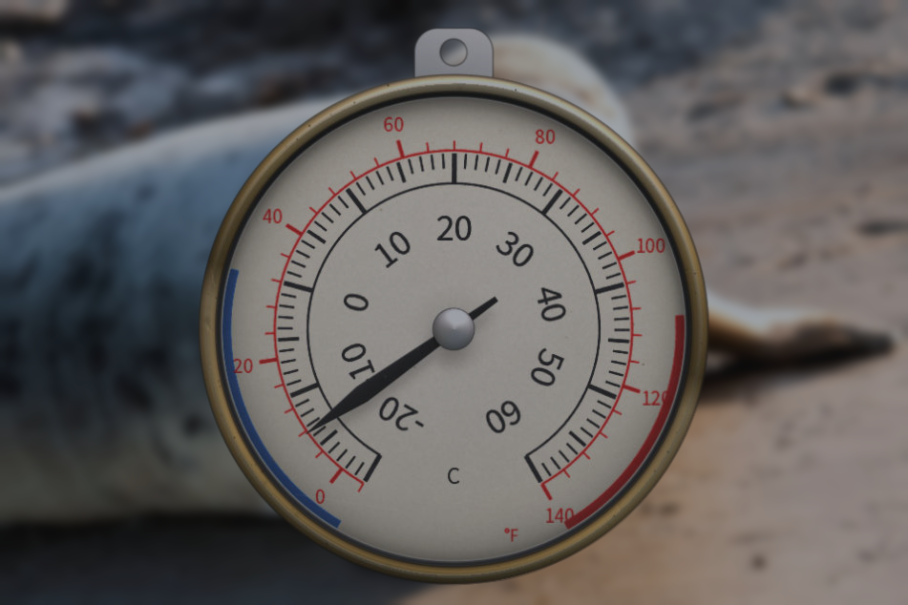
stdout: value=-13.5 unit=°C
